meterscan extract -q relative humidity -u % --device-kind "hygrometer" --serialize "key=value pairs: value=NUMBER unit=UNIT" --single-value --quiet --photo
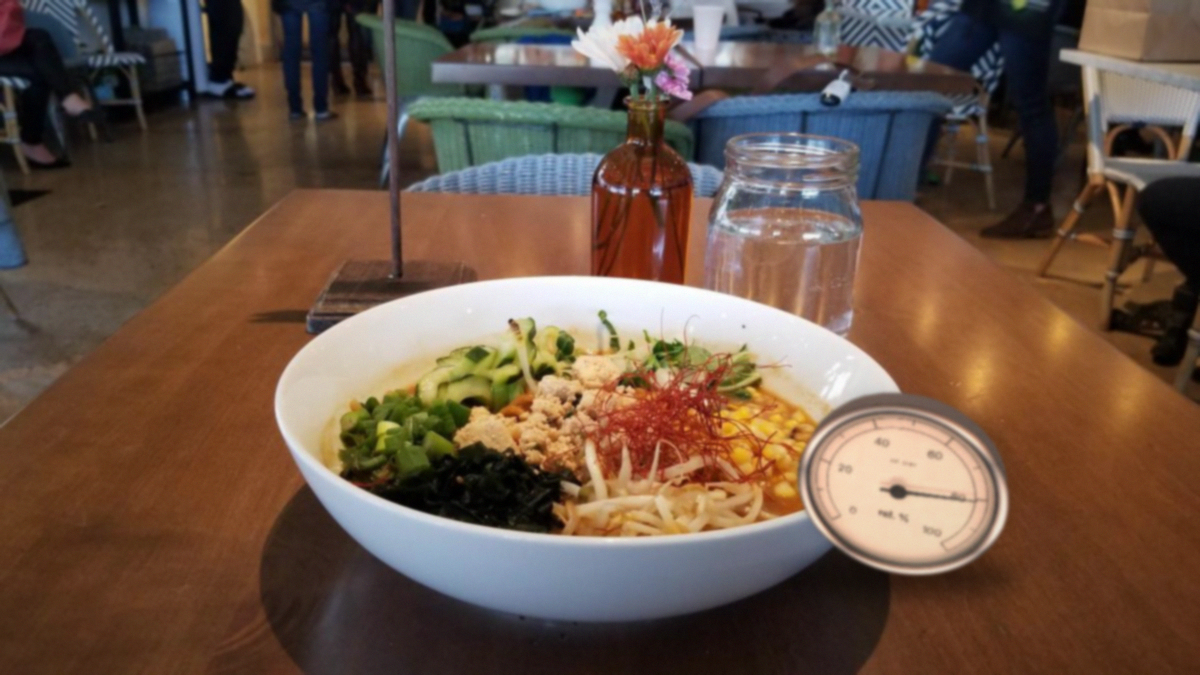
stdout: value=80 unit=%
